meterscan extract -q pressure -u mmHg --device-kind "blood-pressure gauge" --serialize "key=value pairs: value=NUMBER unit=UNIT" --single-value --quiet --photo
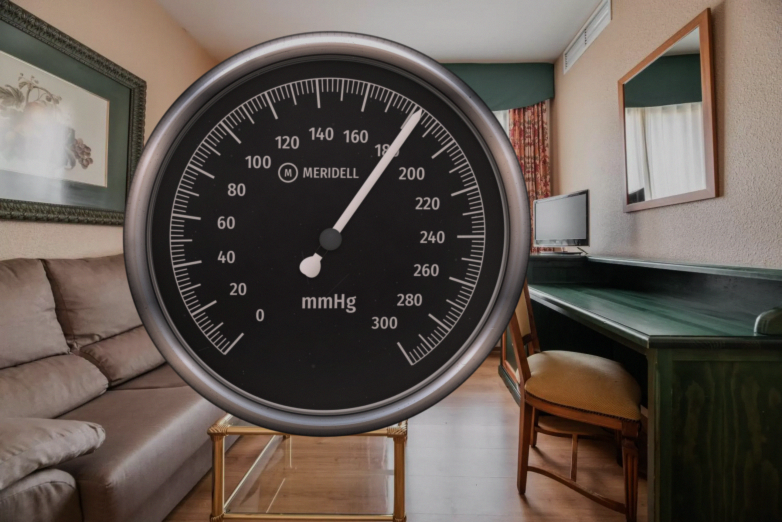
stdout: value=182 unit=mmHg
